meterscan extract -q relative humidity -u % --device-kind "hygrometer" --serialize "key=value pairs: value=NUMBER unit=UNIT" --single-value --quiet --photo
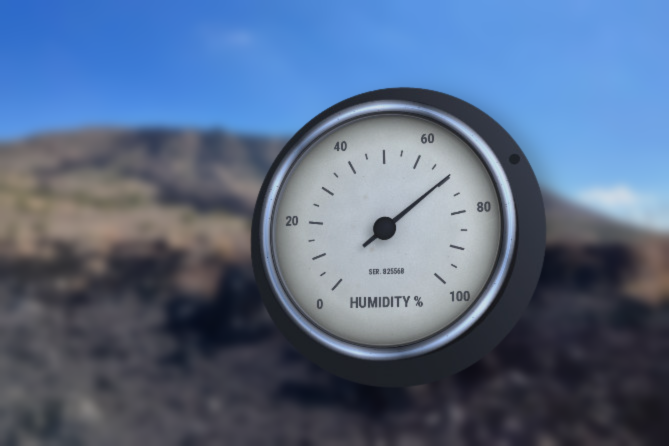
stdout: value=70 unit=%
